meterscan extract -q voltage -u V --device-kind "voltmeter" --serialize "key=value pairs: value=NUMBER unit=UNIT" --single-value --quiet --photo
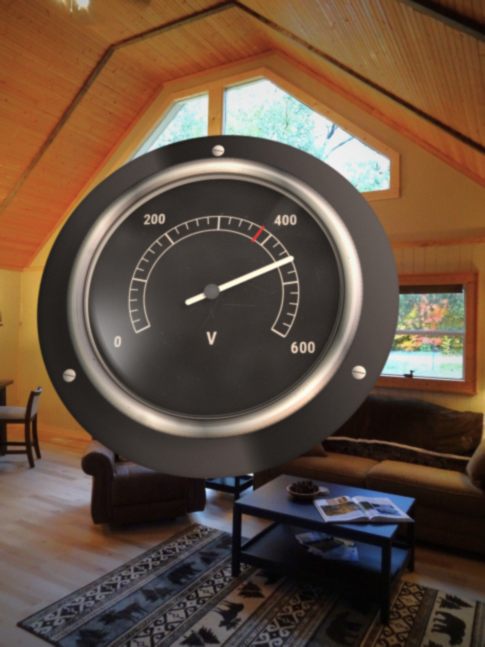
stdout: value=460 unit=V
